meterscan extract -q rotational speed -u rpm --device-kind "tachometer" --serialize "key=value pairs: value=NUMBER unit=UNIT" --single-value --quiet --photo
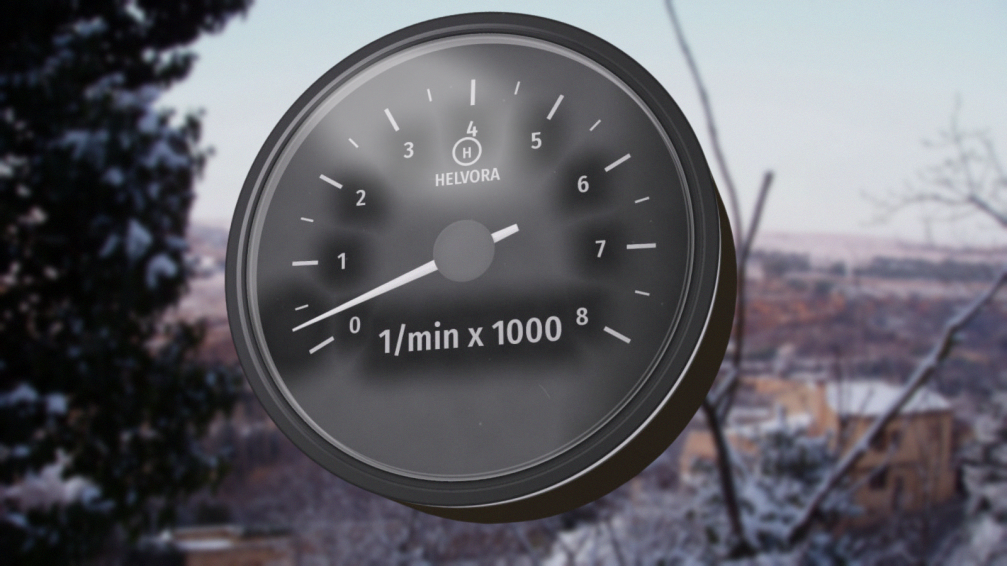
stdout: value=250 unit=rpm
